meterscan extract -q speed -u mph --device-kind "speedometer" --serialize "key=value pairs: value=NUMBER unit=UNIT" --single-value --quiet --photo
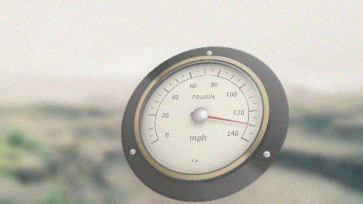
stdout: value=130 unit=mph
